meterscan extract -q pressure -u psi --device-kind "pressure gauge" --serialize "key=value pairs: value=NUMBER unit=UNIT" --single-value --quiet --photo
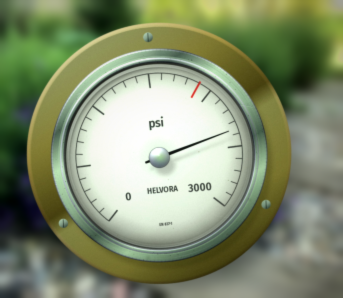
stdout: value=2350 unit=psi
